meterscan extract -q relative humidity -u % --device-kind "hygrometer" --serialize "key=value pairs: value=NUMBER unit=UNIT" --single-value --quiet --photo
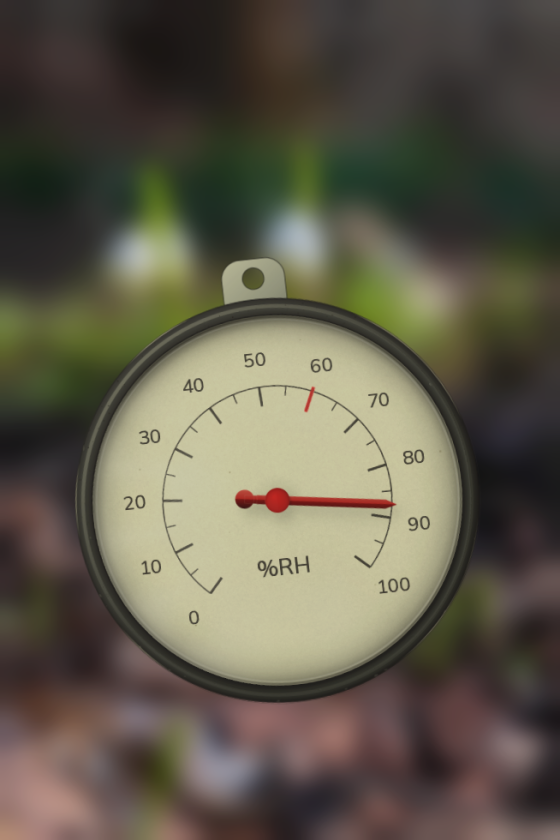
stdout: value=87.5 unit=%
